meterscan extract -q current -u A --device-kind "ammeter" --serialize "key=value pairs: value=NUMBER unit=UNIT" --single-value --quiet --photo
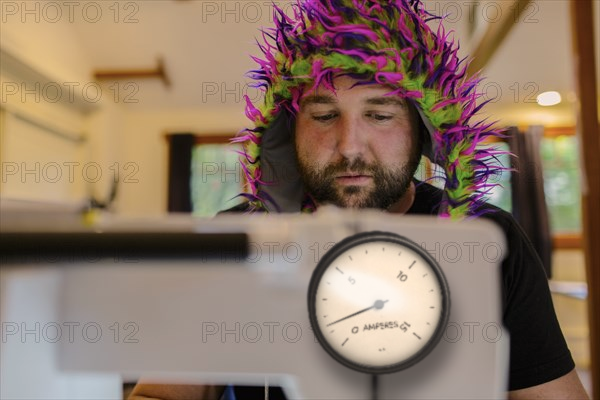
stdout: value=1.5 unit=A
